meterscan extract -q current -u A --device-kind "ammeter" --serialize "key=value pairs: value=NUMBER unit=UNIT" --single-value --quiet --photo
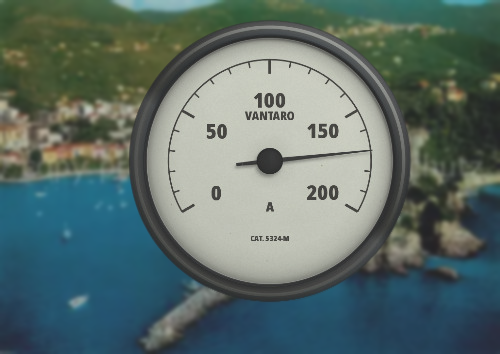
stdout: value=170 unit=A
